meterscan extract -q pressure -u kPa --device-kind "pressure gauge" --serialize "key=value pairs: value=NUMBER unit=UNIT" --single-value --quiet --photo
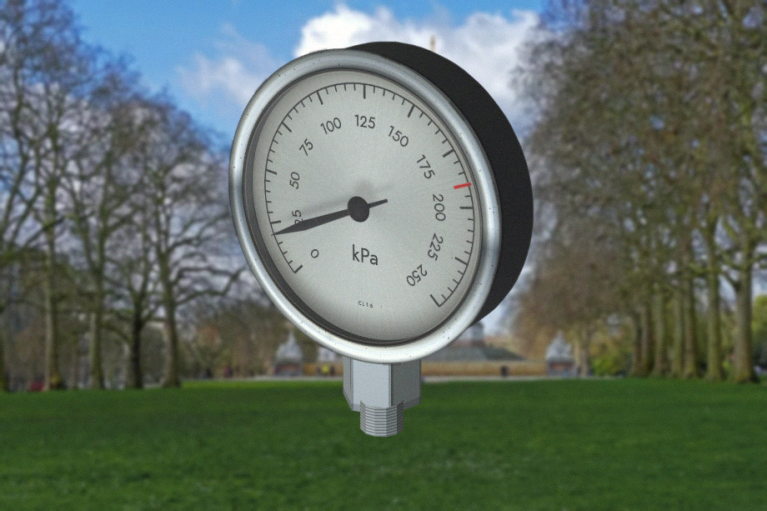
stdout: value=20 unit=kPa
